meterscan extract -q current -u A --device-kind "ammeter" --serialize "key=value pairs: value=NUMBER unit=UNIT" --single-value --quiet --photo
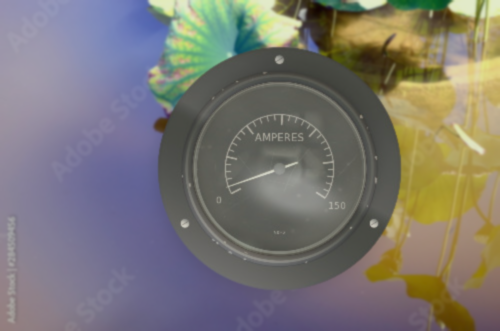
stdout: value=5 unit=A
